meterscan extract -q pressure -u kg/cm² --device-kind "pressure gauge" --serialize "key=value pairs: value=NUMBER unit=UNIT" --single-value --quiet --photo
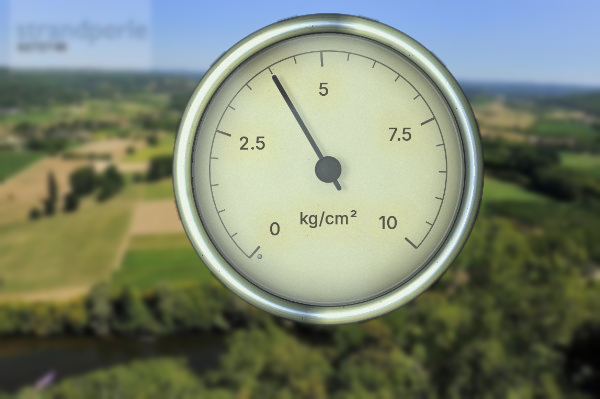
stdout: value=4 unit=kg/cm²
